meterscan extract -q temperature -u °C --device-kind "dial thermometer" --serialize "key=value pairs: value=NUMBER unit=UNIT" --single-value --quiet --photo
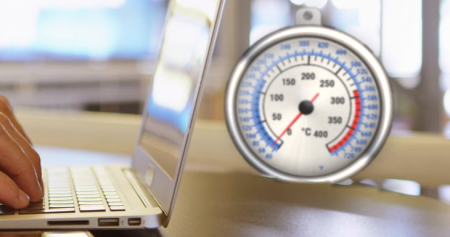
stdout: value=10 unit=°C
